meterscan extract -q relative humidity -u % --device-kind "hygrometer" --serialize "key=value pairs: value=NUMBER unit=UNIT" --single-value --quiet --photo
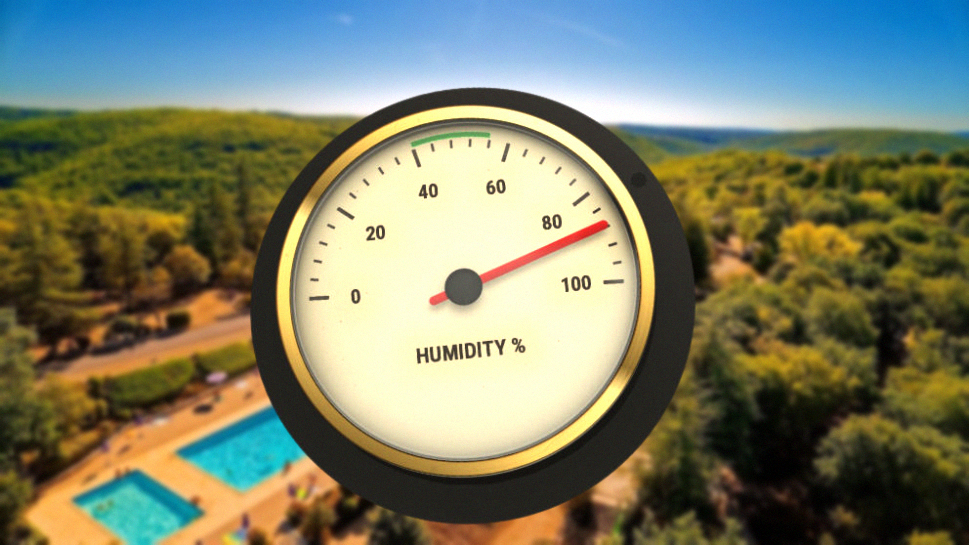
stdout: value=88 unit=%
